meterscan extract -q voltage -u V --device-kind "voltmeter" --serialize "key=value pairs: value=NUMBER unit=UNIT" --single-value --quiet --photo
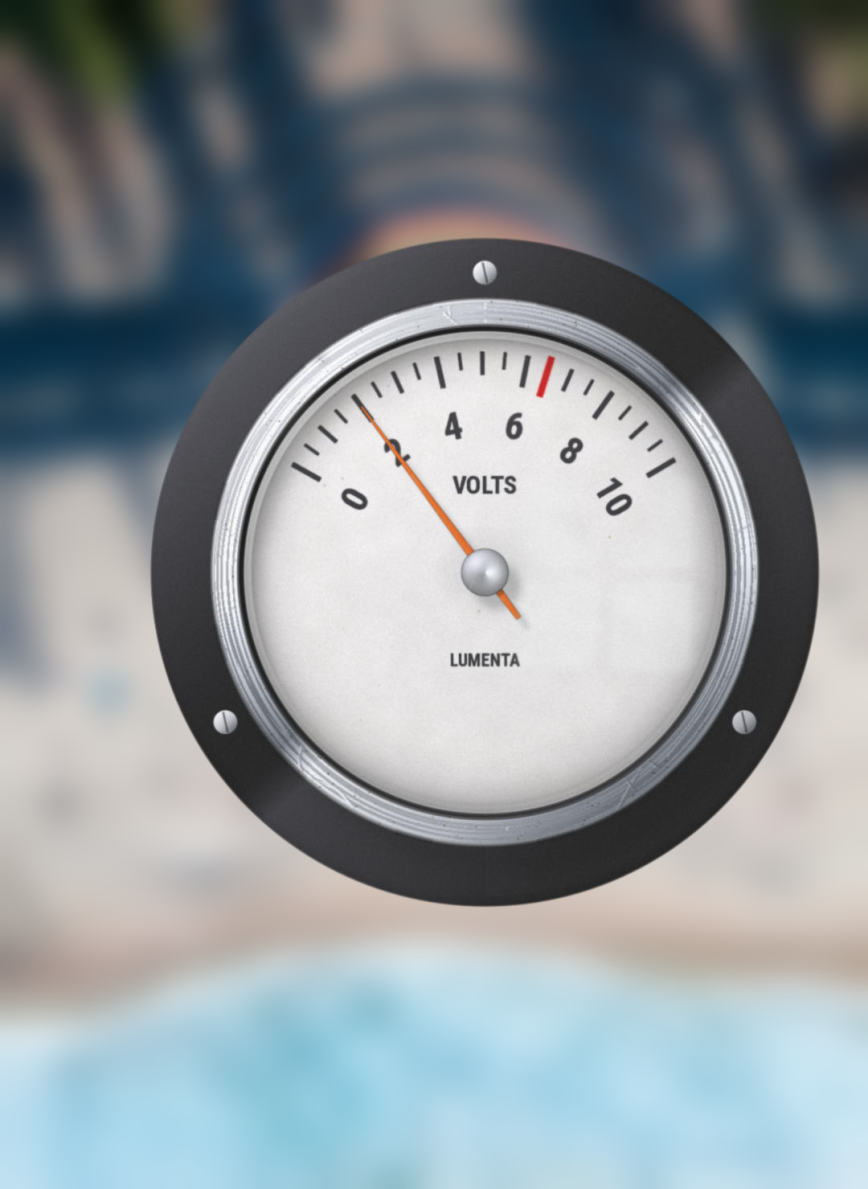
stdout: value=2 unit=V
